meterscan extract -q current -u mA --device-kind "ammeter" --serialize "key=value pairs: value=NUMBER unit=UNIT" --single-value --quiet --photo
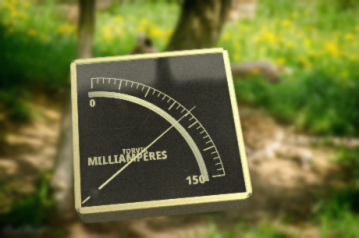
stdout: value=90 unit=mA
